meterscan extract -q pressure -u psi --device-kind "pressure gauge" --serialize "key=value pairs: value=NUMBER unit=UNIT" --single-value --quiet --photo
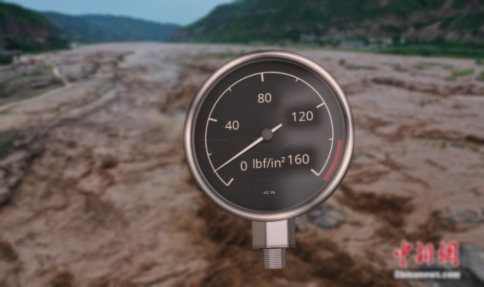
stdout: value=10 unit=psi
